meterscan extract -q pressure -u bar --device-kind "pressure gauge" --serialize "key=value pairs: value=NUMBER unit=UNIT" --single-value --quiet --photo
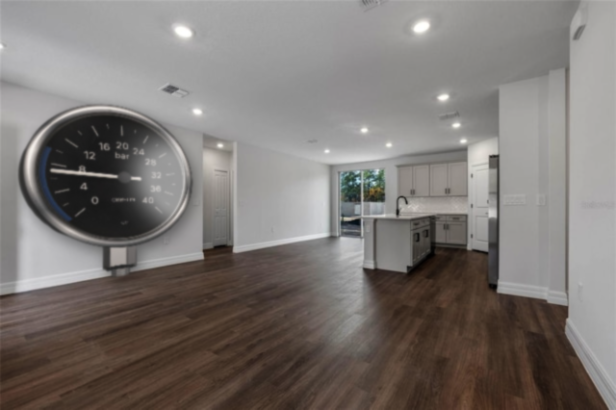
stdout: value=7 unit=bar
